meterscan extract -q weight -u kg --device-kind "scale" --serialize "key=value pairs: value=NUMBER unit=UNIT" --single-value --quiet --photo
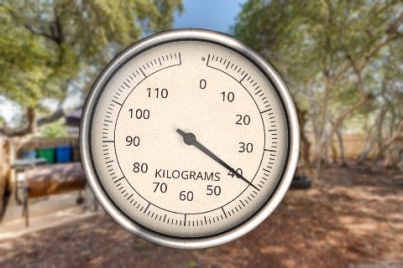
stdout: value=40 unit=kg
